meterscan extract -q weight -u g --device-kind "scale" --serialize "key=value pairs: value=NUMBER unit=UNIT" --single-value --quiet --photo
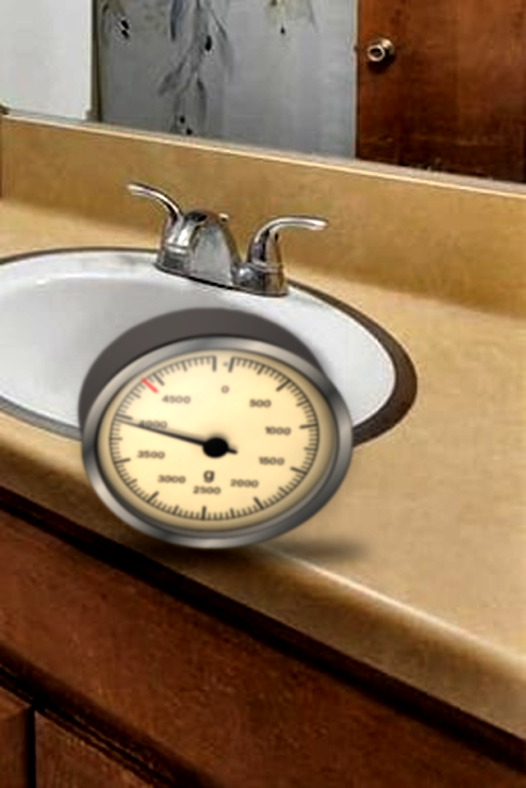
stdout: value=4000 unit=g
